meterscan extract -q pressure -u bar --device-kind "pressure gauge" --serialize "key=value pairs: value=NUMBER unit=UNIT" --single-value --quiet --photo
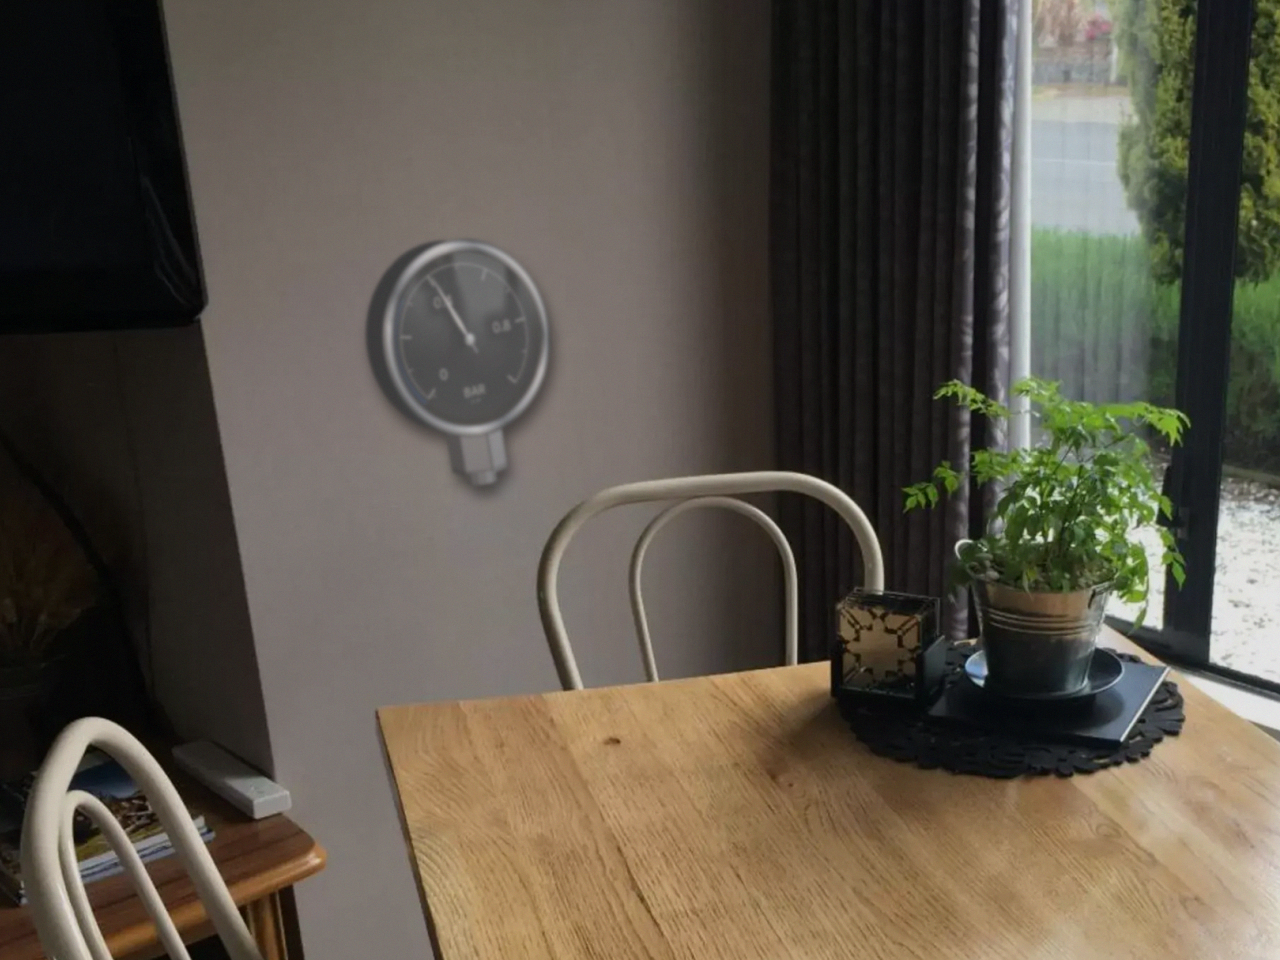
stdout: value=0.4 unit=bar
